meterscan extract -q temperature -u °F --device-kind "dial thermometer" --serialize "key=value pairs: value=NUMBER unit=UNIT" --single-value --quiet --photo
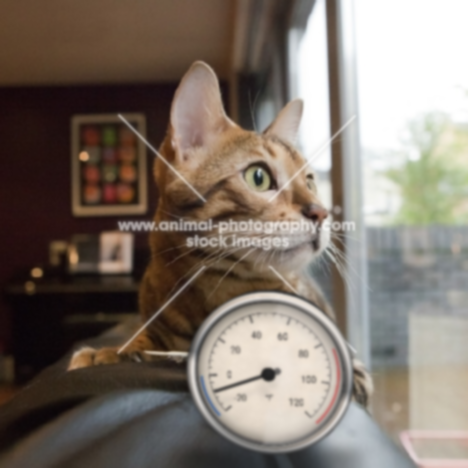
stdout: value=-8 unit=°F
